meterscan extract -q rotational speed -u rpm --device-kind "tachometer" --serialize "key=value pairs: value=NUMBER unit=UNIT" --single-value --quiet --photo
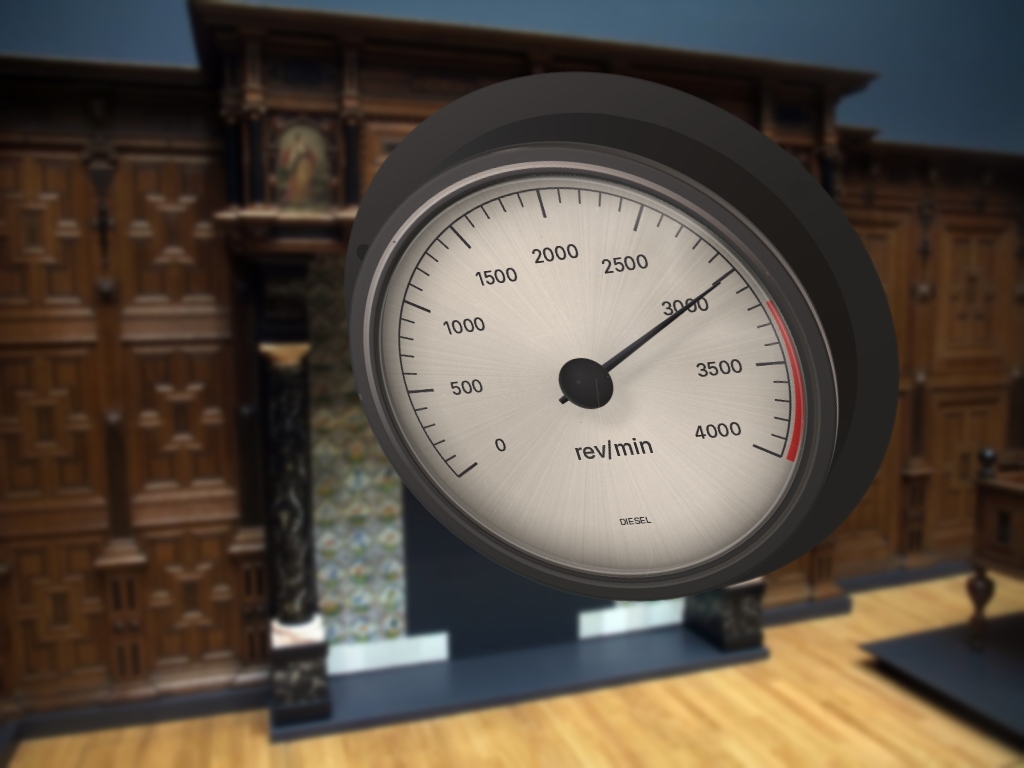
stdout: value=3000 unit=rpm
